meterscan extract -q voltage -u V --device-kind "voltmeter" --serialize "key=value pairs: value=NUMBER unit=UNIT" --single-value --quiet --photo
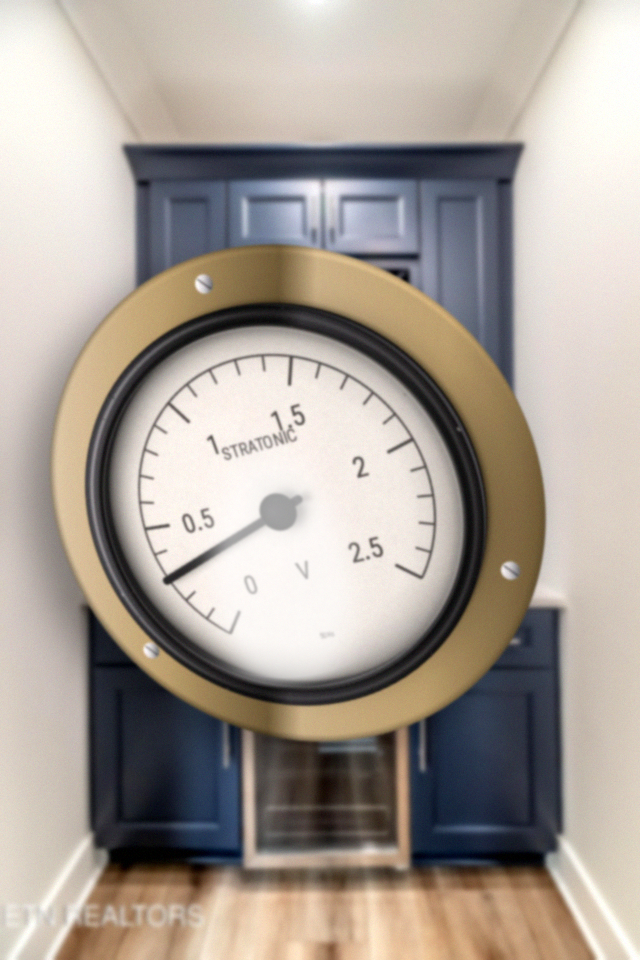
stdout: value=0.3 unit=V
